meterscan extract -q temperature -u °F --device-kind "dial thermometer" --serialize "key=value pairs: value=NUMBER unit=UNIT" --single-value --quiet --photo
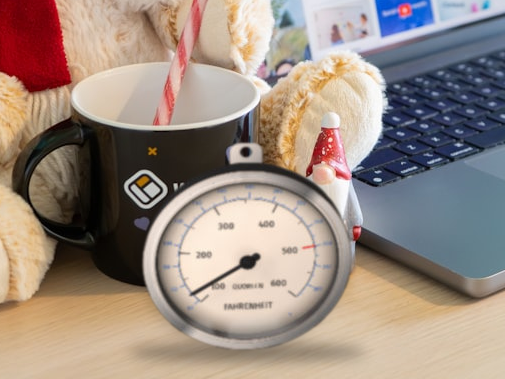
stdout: value=125 unit=°F
